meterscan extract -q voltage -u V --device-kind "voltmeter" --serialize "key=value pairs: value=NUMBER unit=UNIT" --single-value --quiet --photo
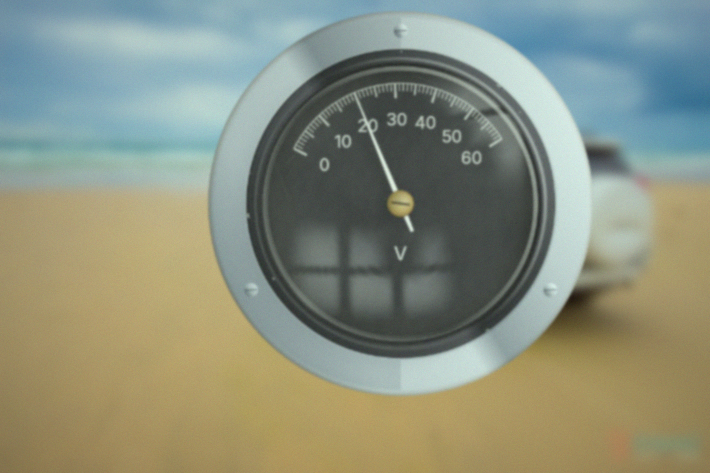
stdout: value=20 unit=V
